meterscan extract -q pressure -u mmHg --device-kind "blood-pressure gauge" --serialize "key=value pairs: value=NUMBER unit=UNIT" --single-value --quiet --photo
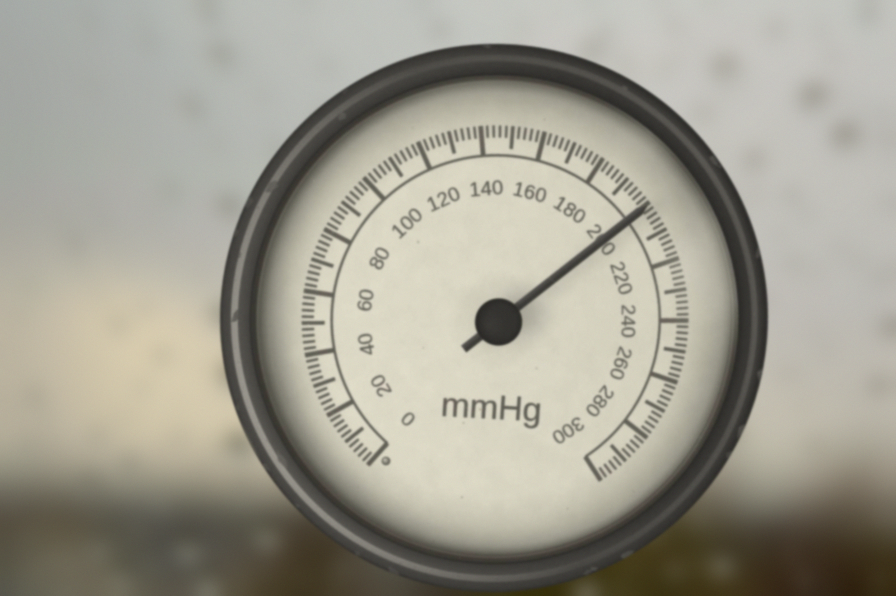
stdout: value=200 unit=mmHg
